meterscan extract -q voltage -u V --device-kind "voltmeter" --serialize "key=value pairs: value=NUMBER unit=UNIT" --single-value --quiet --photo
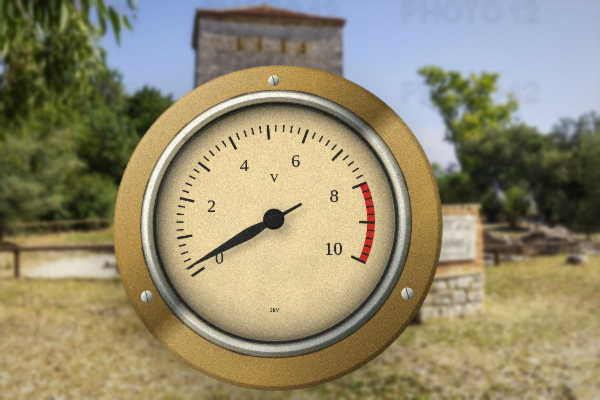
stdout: value=0.2 unit=V
